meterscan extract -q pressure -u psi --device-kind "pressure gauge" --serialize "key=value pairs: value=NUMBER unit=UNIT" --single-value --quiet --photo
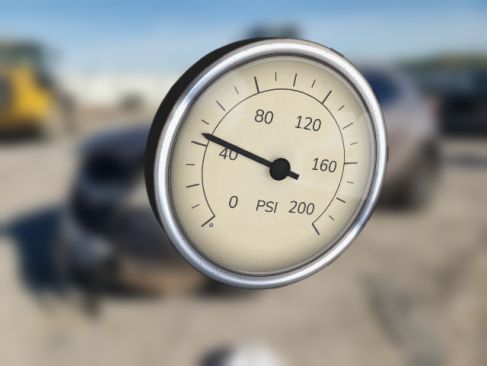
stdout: value=45 unit=psi
